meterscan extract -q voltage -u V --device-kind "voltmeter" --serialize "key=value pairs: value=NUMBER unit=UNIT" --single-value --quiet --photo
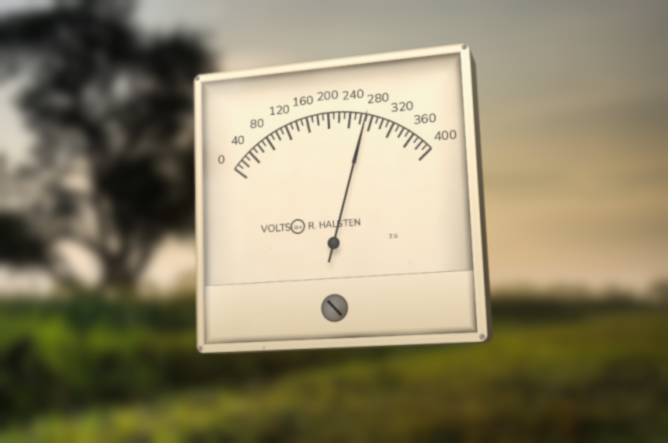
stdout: value=270 unit=V
